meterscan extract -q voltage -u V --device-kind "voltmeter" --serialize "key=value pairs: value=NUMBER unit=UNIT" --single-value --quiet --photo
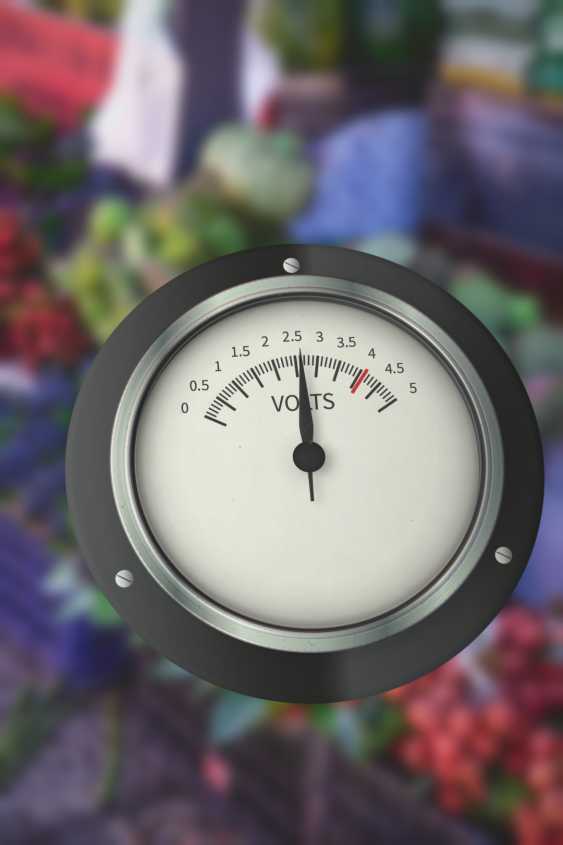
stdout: value=2.6 unit=V
